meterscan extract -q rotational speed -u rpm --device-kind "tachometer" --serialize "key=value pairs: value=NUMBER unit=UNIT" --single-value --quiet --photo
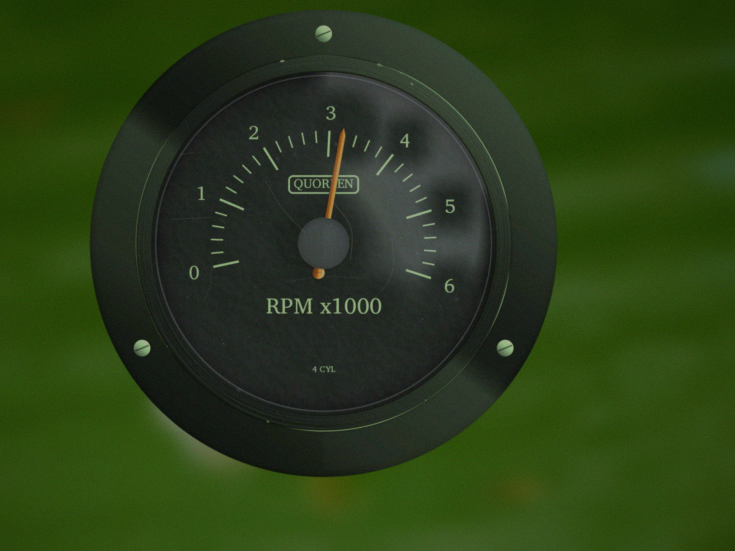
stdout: value=3200 unit=rpm
